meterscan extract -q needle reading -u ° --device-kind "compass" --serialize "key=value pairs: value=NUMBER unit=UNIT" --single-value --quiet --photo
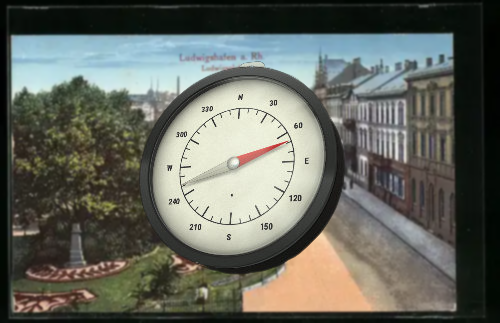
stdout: value=70 unit=°
